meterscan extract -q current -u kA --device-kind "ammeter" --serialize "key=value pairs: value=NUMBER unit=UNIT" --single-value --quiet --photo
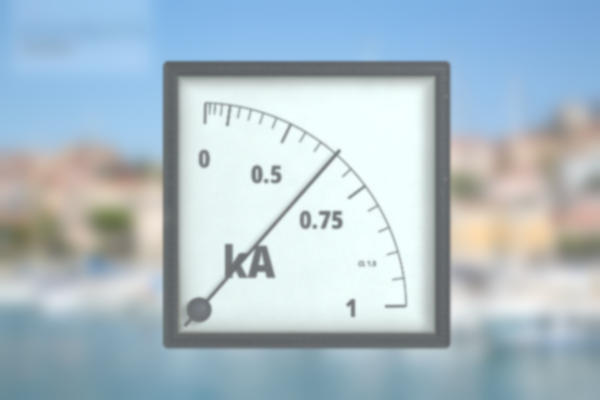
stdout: value=0.65 unit=kA
